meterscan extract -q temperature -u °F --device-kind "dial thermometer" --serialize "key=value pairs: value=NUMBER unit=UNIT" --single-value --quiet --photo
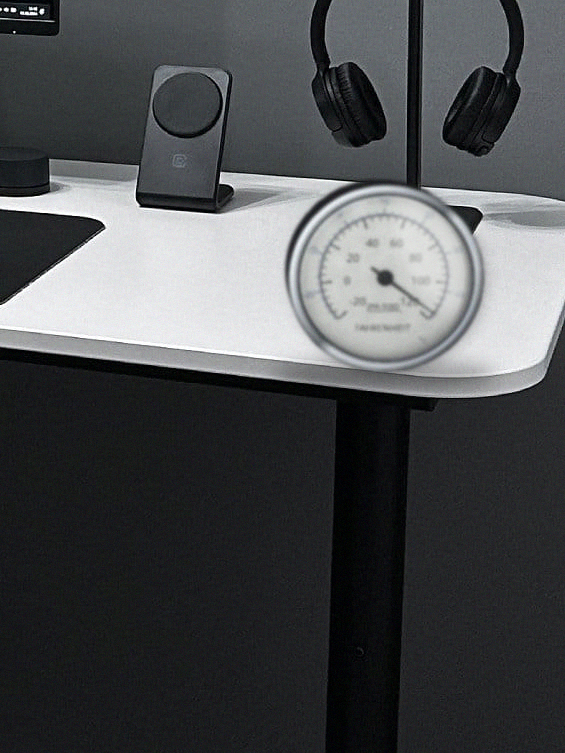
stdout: value=116 unit=°F
